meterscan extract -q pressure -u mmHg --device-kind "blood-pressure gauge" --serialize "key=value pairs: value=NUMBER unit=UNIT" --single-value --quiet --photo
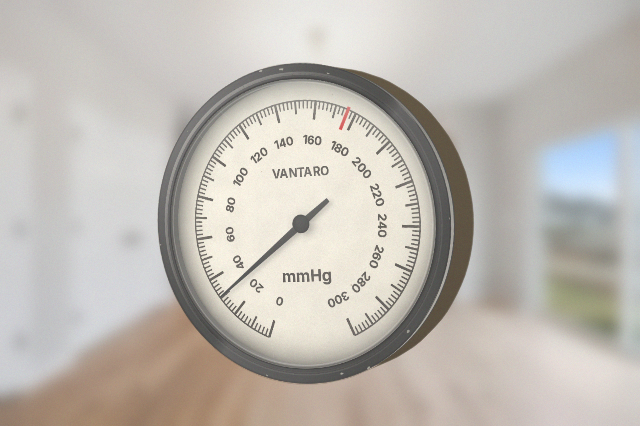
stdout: value=30 unit=mmHg
